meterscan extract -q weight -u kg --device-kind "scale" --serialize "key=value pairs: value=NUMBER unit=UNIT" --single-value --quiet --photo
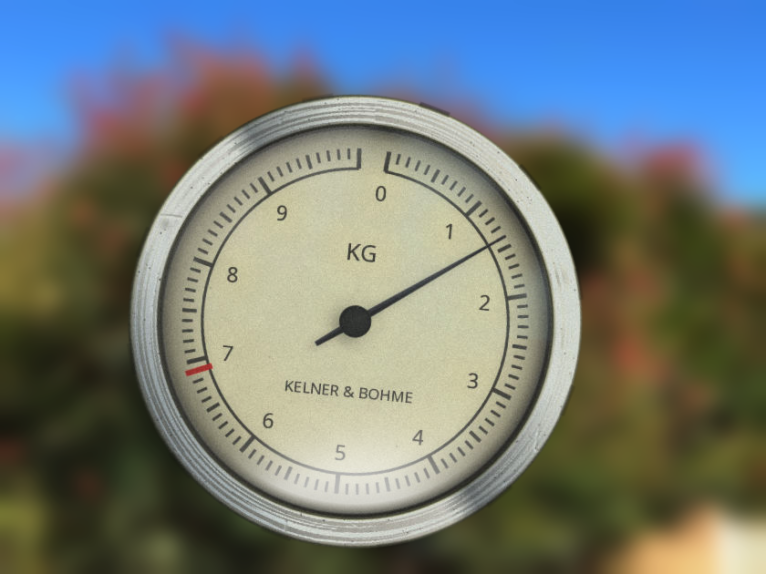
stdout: value=1.4 unit=kg
